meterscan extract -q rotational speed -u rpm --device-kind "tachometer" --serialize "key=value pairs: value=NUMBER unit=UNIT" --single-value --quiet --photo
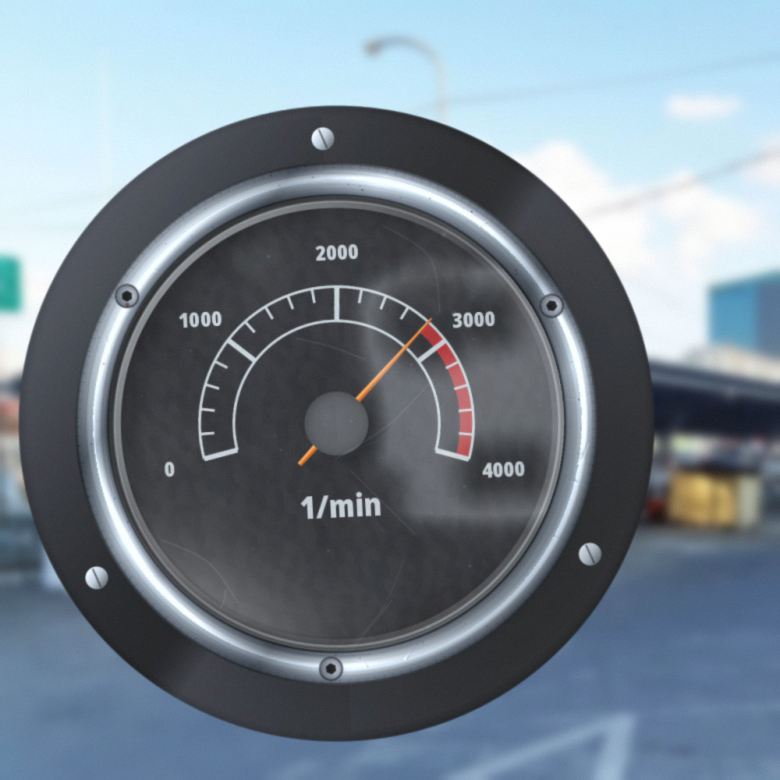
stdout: value=2800 unit=rpm
